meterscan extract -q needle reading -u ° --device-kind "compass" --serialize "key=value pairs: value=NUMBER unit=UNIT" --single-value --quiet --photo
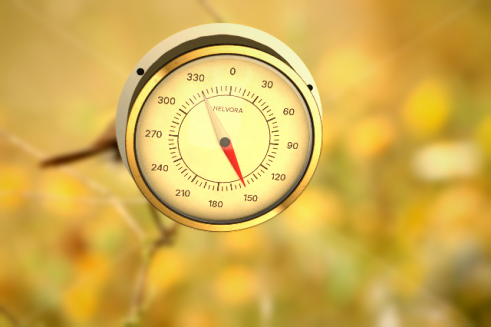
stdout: value=150 unit=°
